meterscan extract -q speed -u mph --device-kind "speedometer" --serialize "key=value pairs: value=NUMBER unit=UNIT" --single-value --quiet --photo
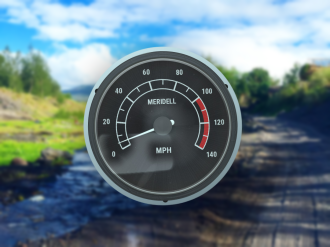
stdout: value=5 unit=mph
